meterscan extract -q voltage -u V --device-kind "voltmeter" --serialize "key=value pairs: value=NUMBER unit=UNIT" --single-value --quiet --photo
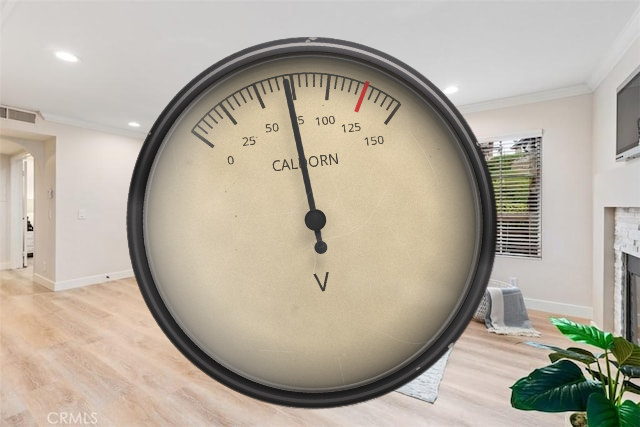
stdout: value=70 unit=V
